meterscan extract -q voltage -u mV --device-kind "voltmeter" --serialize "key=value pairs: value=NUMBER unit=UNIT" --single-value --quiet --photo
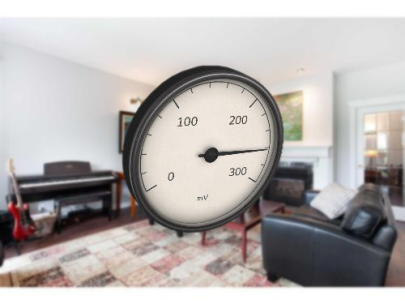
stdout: value=260 unit=mV
